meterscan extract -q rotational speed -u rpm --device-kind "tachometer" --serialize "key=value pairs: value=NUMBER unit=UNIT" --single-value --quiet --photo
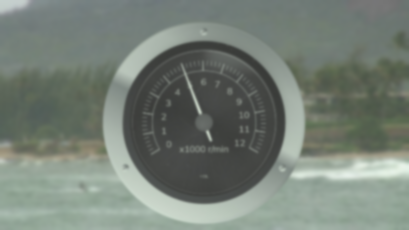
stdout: value=5000 unit=rpm
